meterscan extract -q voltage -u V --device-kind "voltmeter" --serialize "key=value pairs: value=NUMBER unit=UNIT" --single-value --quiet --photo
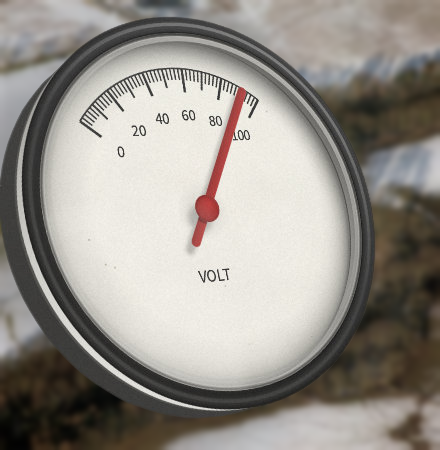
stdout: value=90 unit=V
